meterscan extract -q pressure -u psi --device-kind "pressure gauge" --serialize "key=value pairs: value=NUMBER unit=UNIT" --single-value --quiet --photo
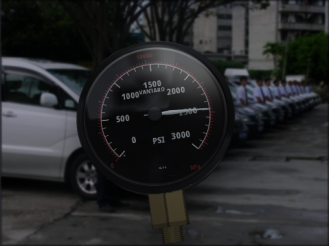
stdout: value=2500 unit=psi
